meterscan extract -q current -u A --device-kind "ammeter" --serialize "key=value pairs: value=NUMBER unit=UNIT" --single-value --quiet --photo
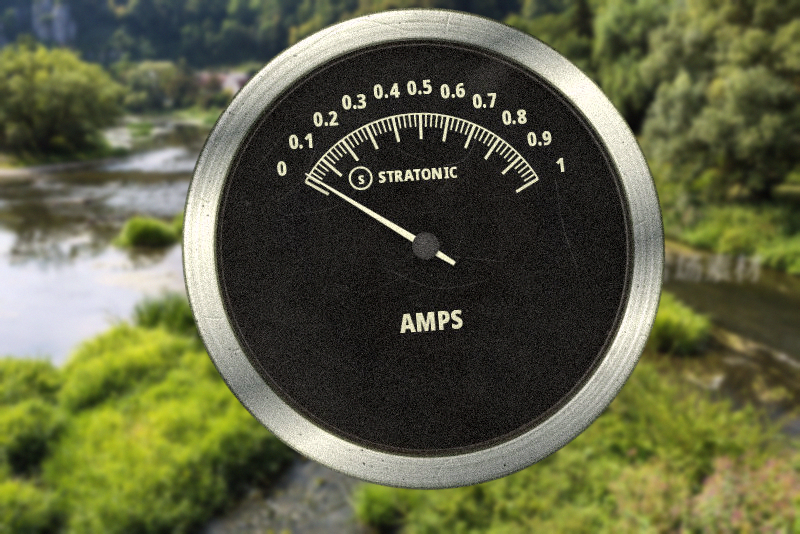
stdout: value=0.02 unit=A
